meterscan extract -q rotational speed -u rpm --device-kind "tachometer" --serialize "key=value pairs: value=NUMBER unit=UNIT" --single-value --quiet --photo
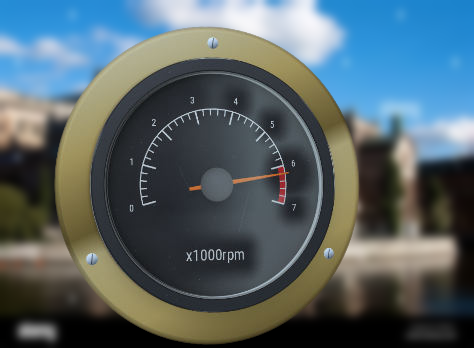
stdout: value=6200 unit=rpm
